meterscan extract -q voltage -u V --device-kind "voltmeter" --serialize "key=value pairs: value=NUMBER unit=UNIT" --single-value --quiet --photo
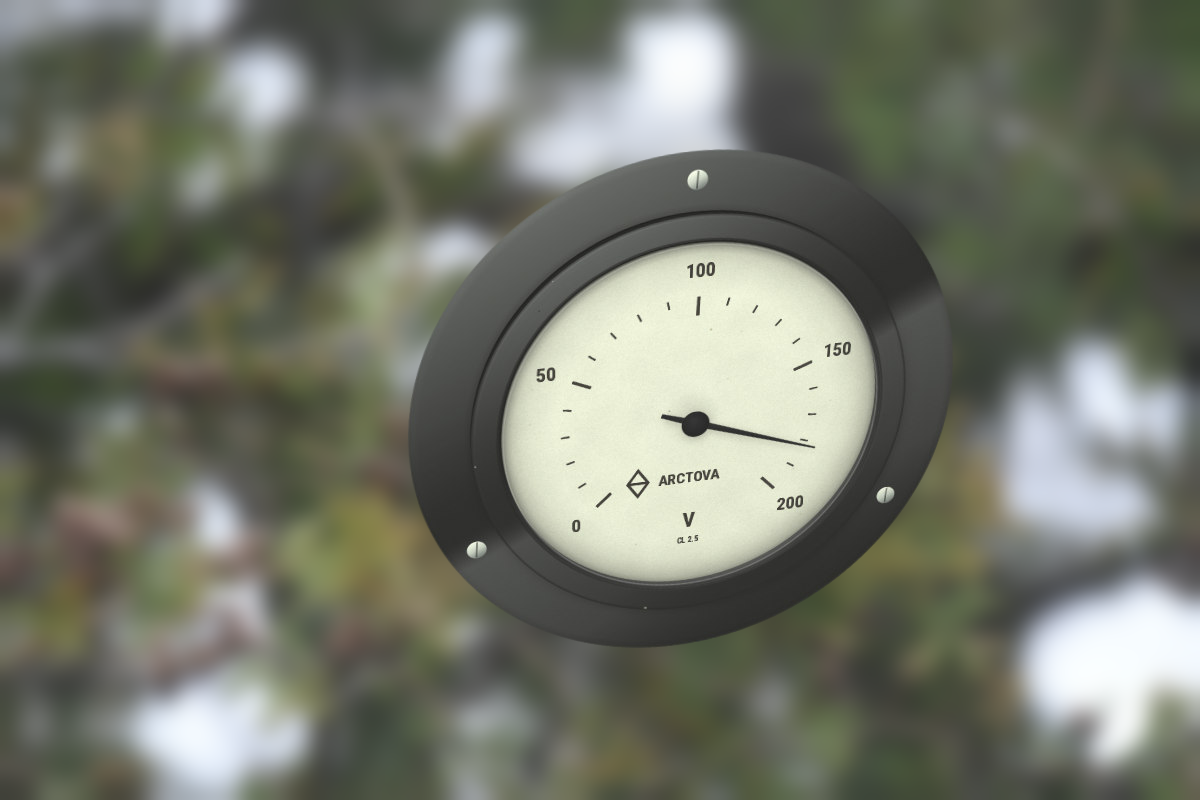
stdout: value=180 unit=V
